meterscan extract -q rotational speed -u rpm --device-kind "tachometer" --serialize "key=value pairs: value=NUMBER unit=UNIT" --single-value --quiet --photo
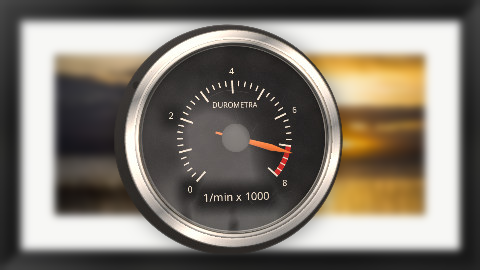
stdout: value=7200 unit=rpm
